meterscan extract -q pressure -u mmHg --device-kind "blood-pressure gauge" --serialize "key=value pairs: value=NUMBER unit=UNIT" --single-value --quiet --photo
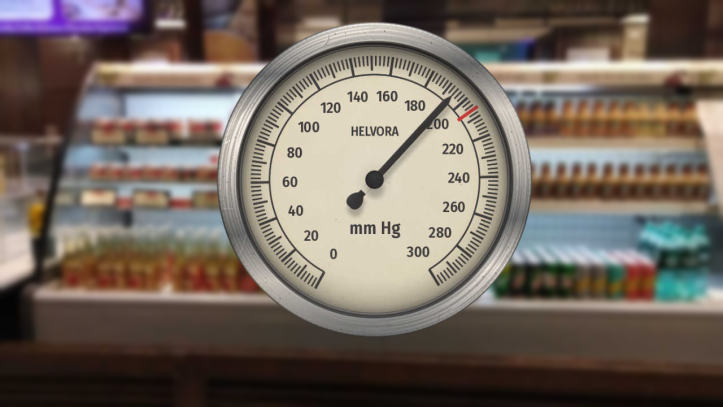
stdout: value=194 unit=mmHg
